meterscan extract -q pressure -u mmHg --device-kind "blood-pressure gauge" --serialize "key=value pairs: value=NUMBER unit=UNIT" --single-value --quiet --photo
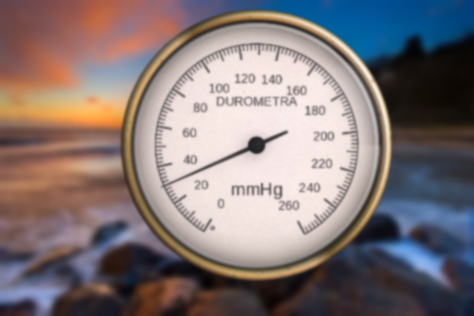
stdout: value=30 unit=mmHg
